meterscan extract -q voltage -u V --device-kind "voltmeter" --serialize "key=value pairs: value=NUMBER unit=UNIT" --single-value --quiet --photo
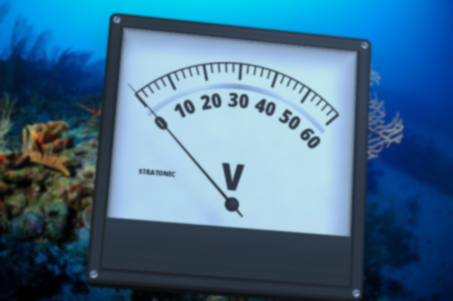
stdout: value=0 unit=V
